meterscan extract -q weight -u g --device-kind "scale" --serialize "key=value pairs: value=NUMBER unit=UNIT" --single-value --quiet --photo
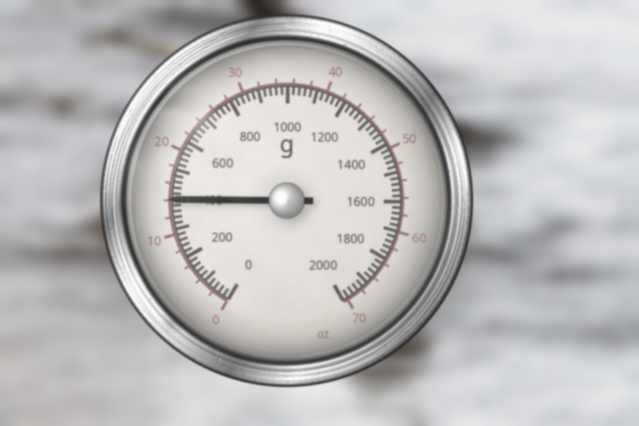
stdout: value=400 unit=g
